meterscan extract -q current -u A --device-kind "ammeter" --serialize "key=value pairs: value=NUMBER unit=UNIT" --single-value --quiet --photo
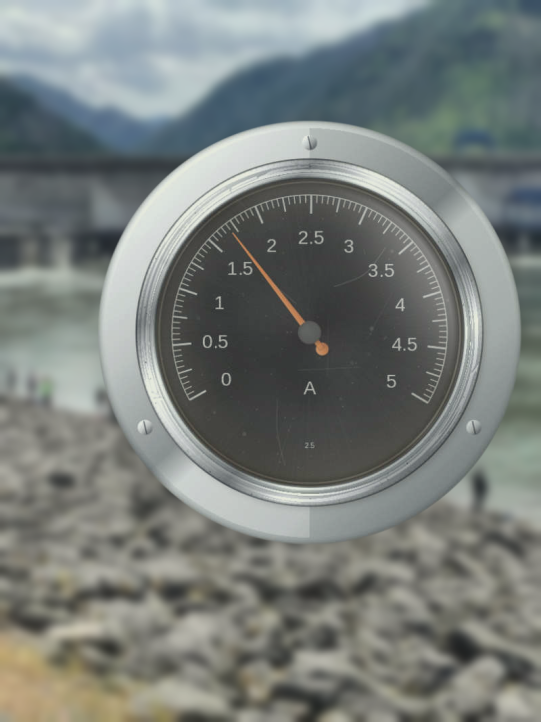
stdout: value=1.7 unit=A
